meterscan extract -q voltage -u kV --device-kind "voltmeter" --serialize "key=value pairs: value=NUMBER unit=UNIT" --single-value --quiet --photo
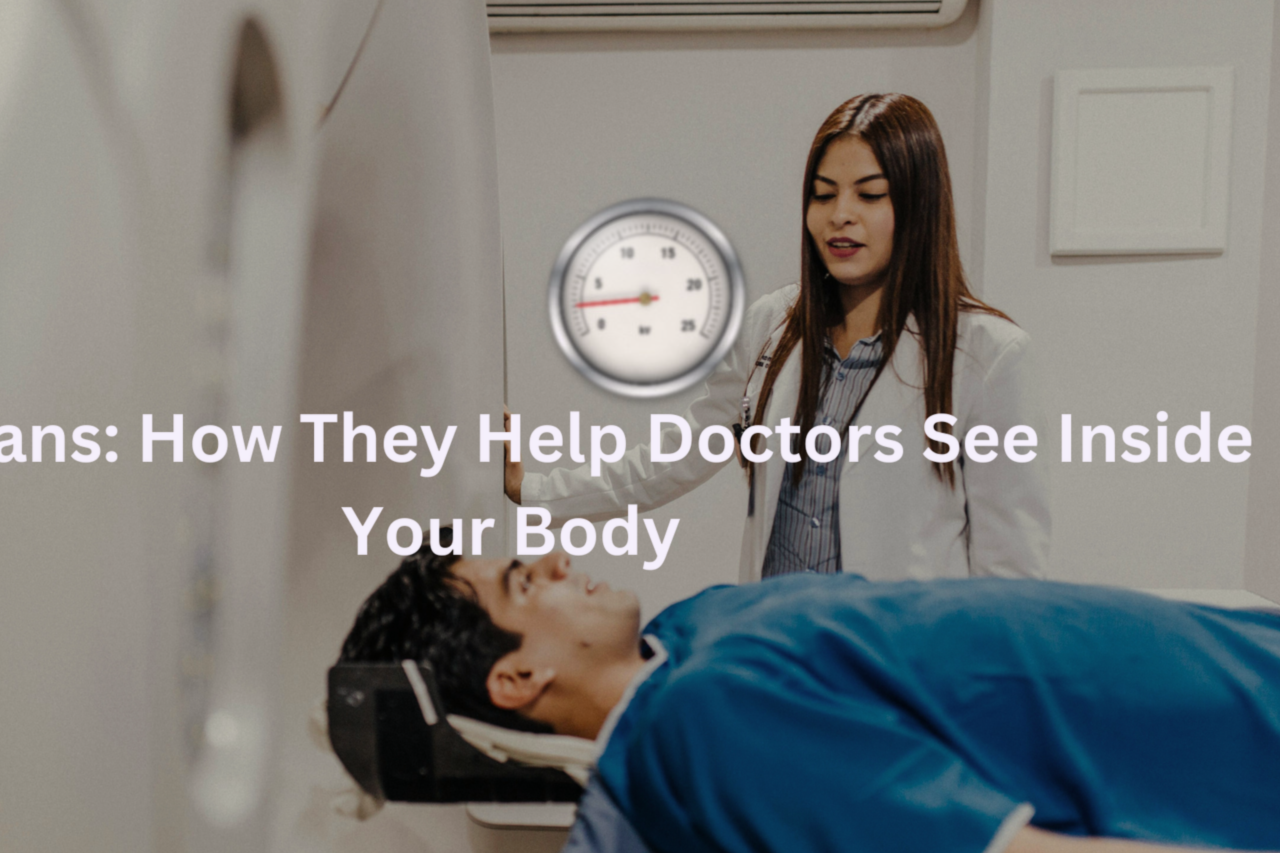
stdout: value=2.5 unit=kV
